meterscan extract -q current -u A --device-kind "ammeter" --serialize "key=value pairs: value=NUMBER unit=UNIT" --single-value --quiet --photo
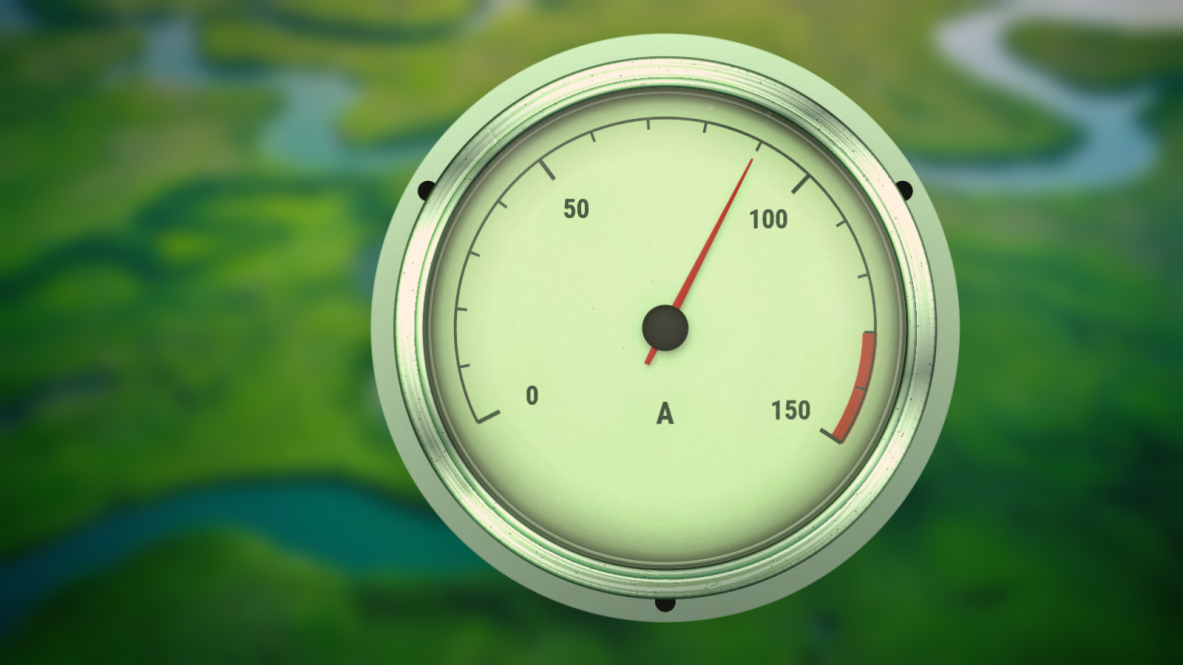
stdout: value=90 unit=A
